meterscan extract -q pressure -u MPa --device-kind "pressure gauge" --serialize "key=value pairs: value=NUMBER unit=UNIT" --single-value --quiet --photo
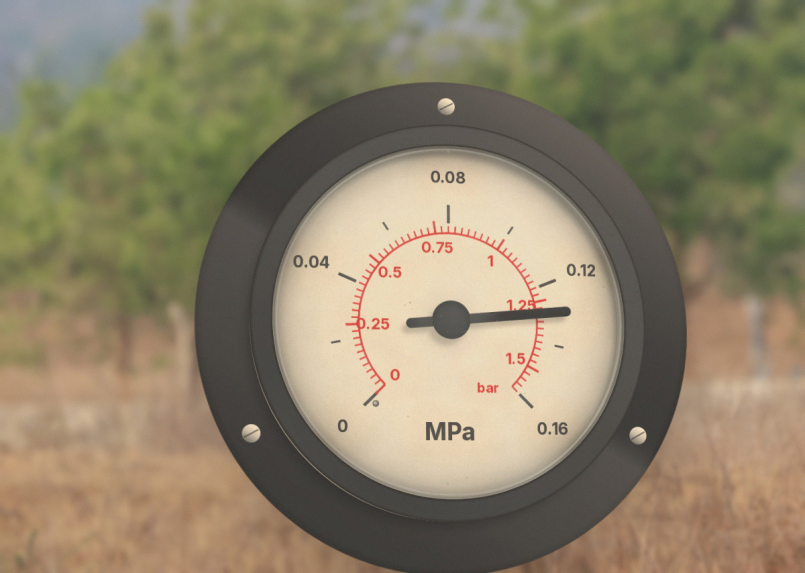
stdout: value=0.13 unit=MPa
